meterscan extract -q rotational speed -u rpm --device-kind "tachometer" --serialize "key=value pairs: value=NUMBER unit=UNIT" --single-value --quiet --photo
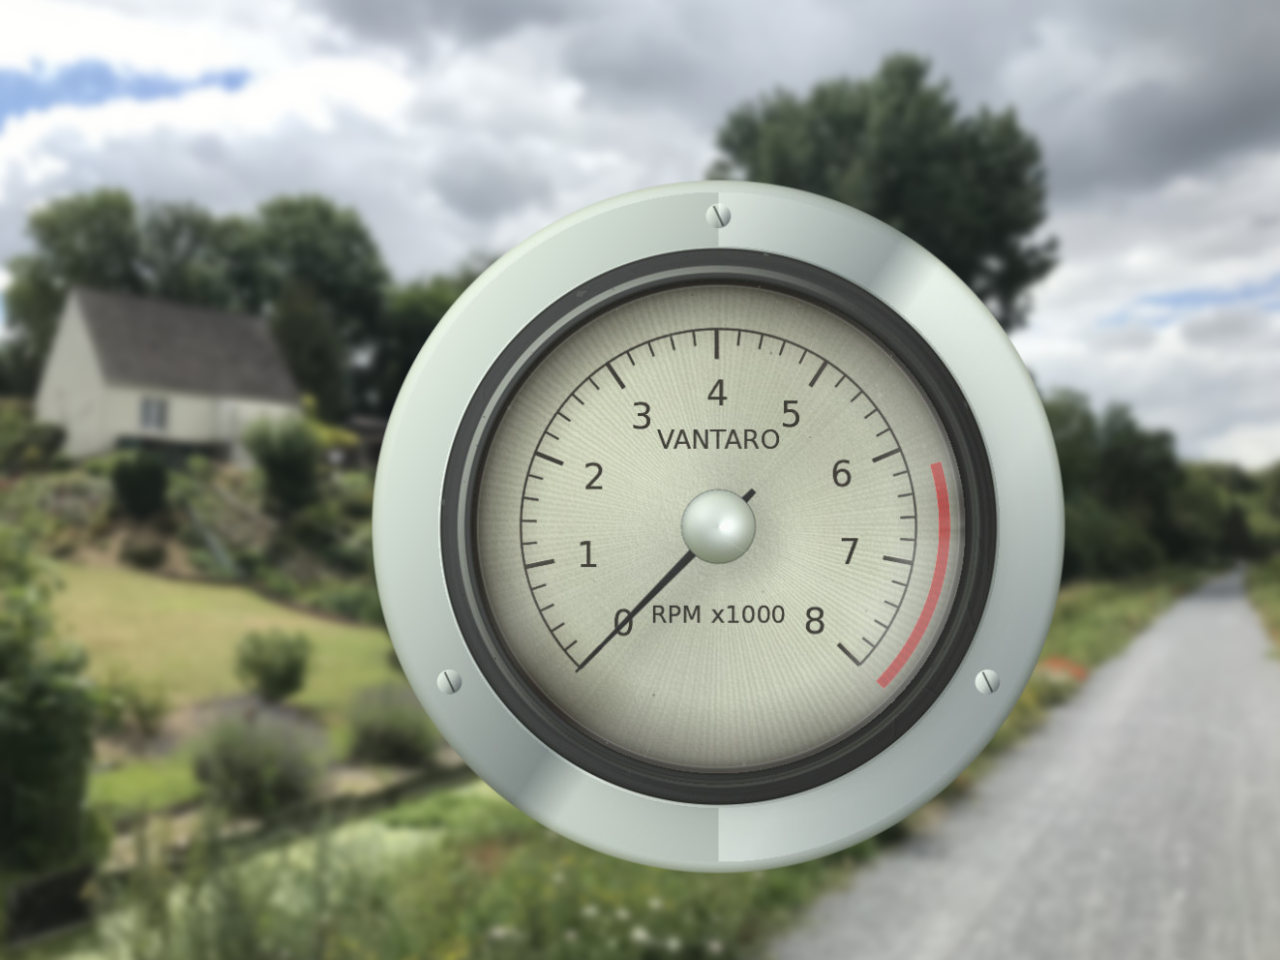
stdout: value=0 unit=rpm
